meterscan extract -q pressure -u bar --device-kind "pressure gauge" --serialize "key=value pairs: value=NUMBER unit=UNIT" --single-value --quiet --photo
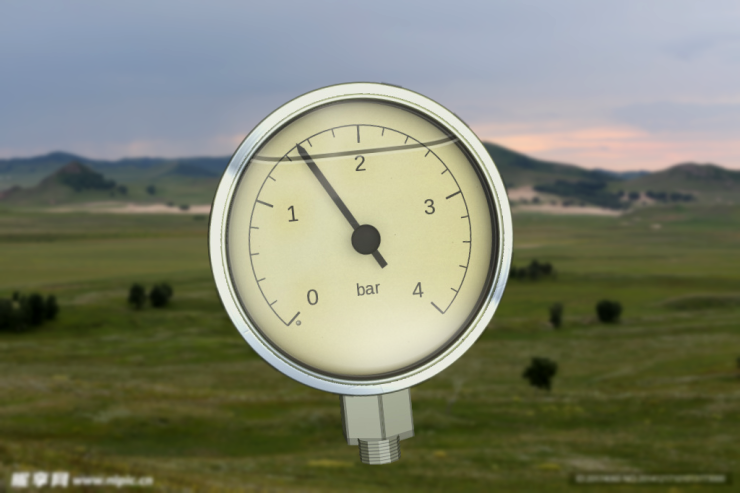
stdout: value=1.5 unit=bar
